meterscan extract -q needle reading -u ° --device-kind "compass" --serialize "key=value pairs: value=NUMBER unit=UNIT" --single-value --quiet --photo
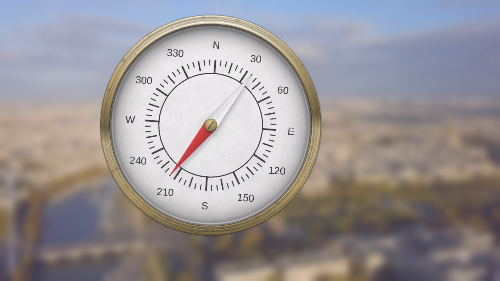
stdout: value=215 unit=°
